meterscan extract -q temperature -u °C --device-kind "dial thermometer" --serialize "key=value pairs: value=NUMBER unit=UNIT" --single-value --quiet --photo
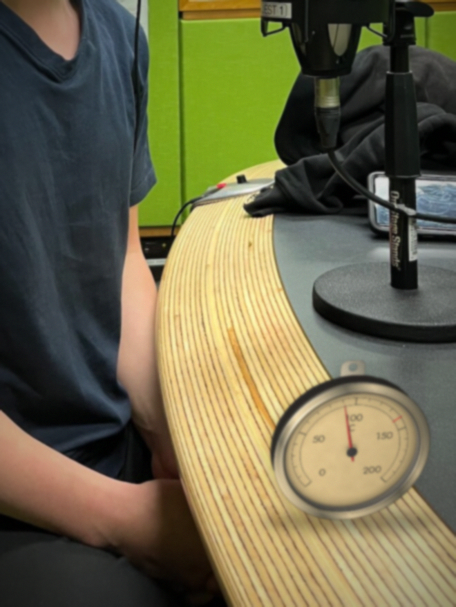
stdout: value=90 unit=°C
